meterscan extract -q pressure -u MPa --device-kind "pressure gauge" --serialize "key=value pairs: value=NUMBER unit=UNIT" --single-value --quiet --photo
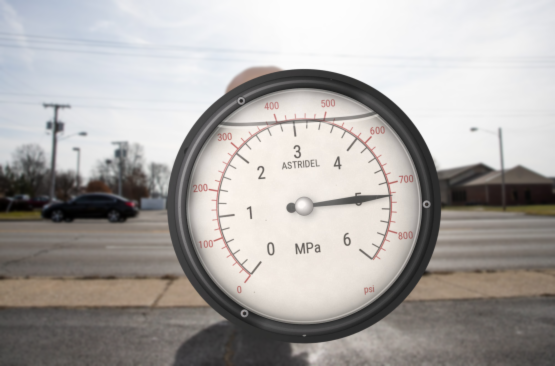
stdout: value=5 unit=MPa
